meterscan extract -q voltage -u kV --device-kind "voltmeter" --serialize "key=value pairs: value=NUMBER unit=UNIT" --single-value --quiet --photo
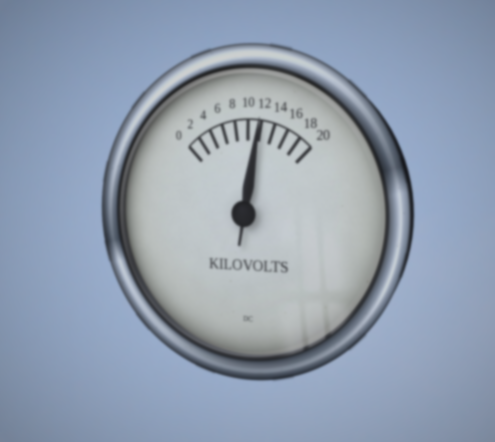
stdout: value=12 unit=kV
